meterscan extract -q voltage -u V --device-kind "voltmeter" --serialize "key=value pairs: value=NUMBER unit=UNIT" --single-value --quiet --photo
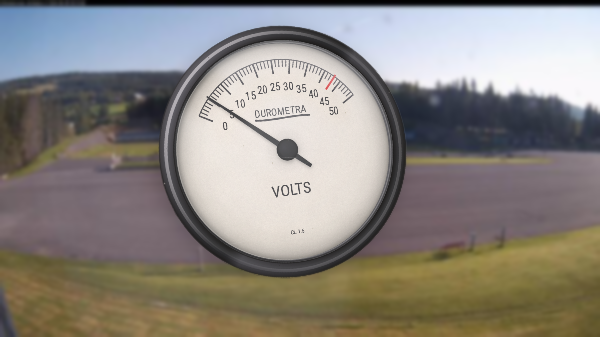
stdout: value=5 unit=V
